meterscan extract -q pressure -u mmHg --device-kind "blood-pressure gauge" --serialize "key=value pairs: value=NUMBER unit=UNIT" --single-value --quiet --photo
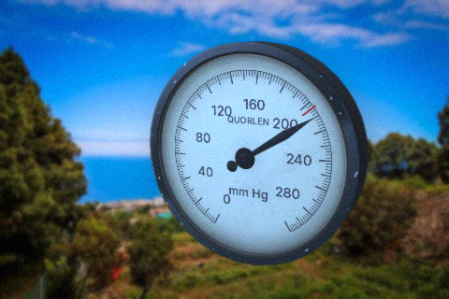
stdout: value=210 unit=mmHg
